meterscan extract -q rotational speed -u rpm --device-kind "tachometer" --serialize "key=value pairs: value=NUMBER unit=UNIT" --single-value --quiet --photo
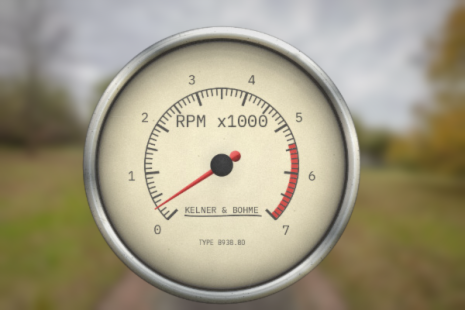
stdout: value=300 unit=rpm
